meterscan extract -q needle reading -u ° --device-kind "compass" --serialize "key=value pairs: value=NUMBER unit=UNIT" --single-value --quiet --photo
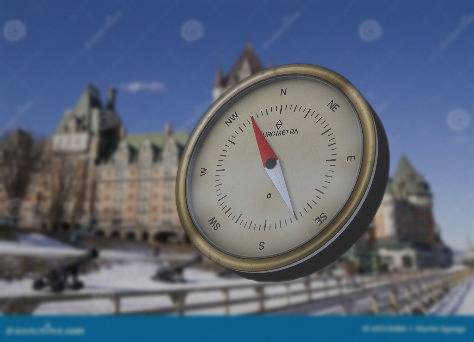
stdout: value=330 unit=°
